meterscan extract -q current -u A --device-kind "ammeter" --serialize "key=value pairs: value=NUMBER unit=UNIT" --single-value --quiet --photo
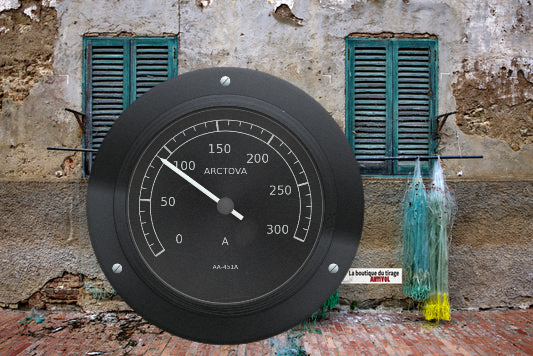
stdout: value=90 unit=A
